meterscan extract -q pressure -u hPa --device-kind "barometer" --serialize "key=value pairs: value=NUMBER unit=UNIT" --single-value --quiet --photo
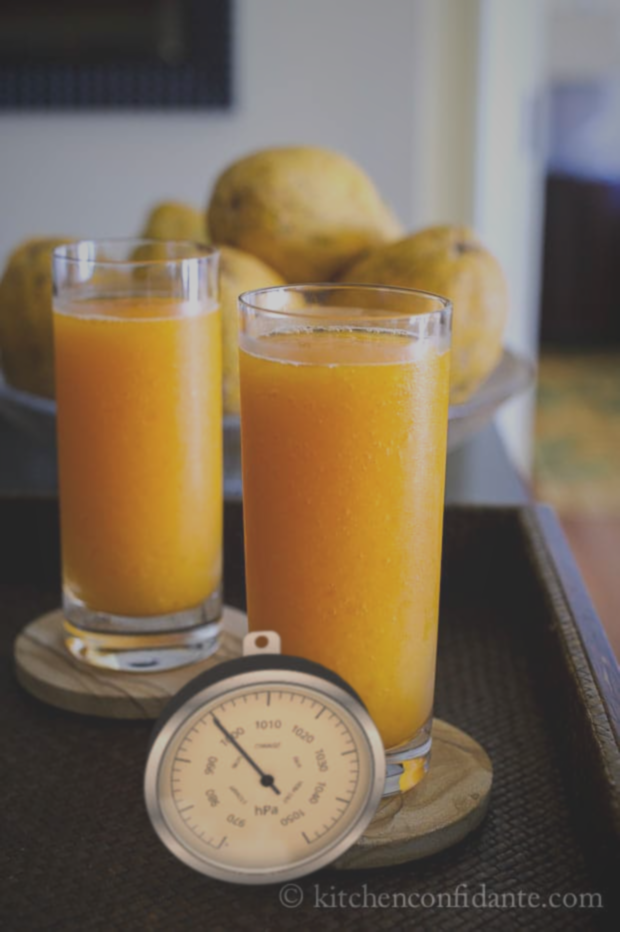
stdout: value=1000 unit=hPa
